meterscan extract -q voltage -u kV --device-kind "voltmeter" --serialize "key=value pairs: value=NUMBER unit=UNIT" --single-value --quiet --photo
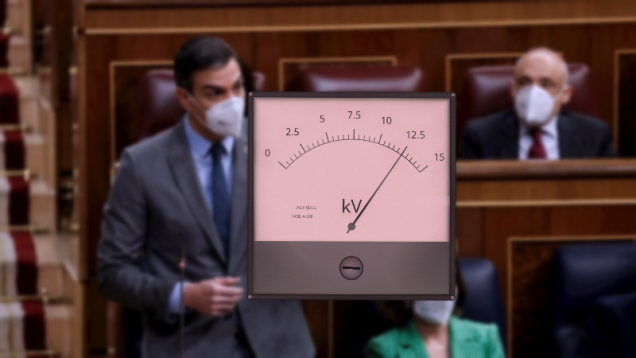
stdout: value=12.5 unit=kV
